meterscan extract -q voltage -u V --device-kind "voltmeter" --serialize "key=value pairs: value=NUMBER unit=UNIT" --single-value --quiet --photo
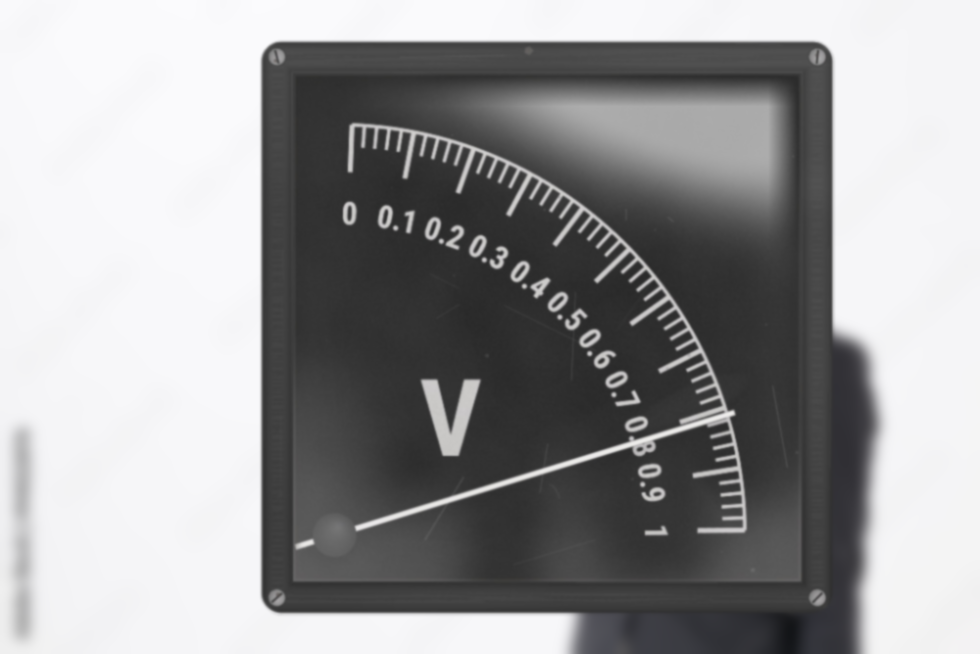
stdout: value=0.81 unit=V
